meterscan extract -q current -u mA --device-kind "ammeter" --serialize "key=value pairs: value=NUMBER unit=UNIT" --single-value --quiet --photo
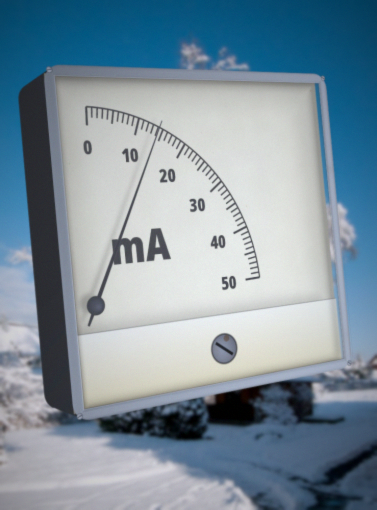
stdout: value=14 unit=mA
